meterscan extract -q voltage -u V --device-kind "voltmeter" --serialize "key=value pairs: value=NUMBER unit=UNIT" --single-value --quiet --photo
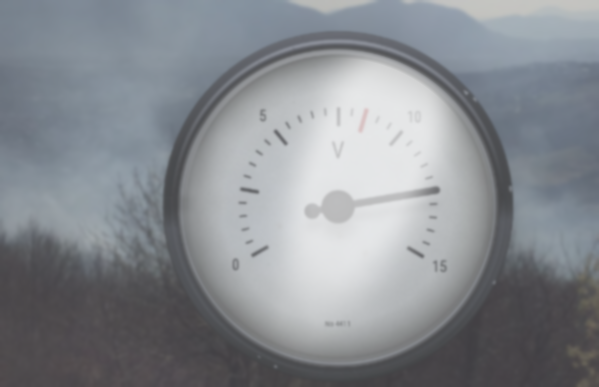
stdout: value=12.5 unit=V
